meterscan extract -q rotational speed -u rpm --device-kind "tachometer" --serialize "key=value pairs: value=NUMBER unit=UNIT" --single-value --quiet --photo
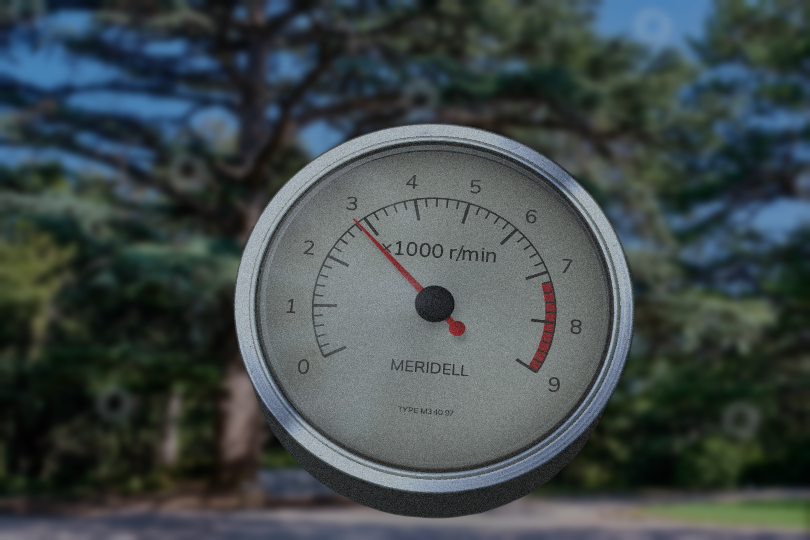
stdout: value=2800 unit=rpm
